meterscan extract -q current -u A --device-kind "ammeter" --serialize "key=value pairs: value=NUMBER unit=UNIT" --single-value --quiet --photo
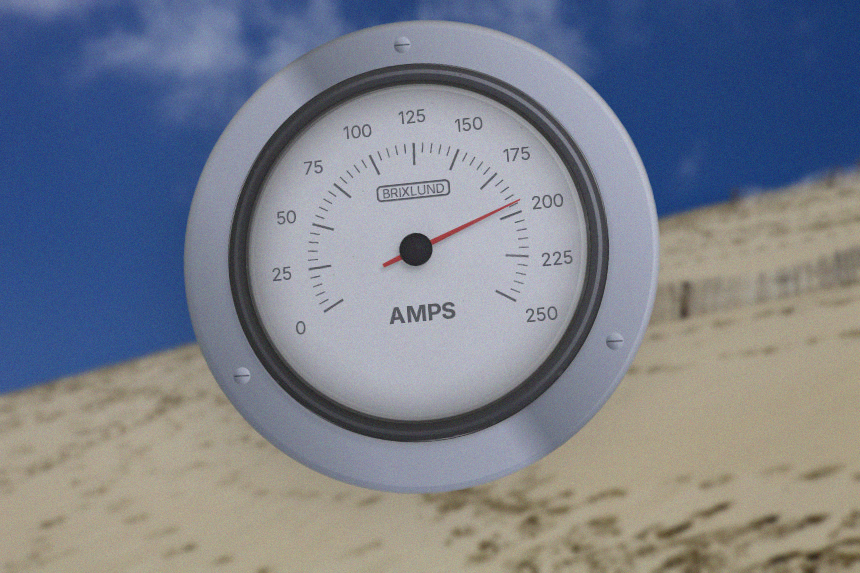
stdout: value=195 unit=A
